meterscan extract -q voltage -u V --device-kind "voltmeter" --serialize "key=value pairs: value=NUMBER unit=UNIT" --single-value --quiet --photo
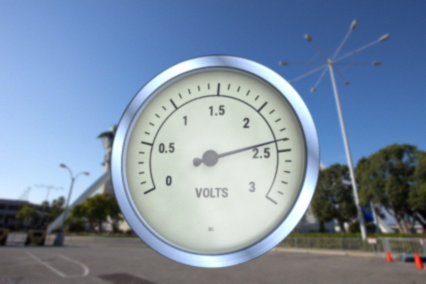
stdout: value=2.4 unit=V
